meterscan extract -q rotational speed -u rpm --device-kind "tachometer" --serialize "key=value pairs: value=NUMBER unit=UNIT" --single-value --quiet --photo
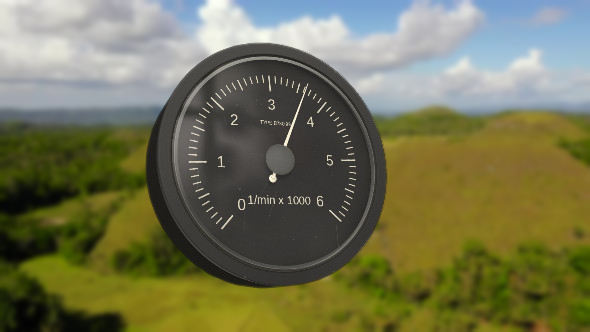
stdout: value=3600 unit=rpm
